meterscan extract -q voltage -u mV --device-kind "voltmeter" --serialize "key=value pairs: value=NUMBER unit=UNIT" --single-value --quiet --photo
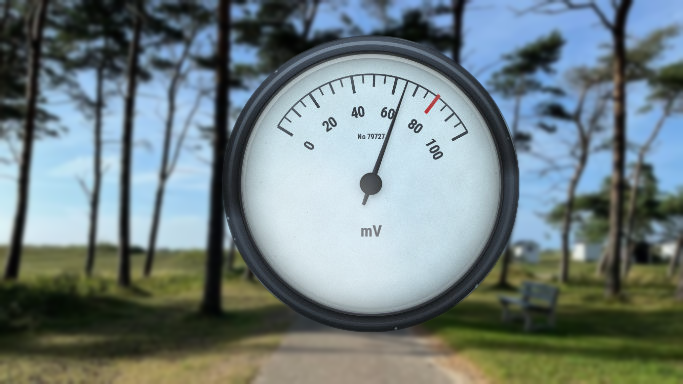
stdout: value=65 unit=mV
